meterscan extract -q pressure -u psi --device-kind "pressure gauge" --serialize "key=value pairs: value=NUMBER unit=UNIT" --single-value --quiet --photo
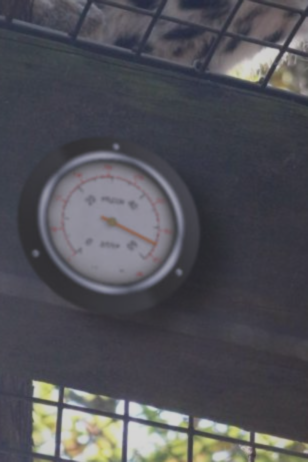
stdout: value=55 unit=psi
